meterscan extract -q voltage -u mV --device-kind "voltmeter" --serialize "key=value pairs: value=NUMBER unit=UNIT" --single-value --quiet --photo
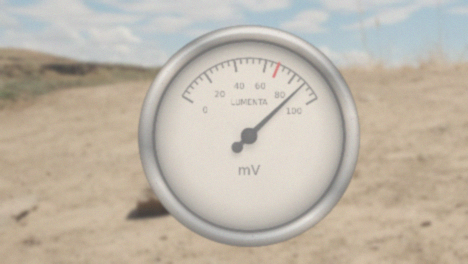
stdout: value=88 unit=mV
